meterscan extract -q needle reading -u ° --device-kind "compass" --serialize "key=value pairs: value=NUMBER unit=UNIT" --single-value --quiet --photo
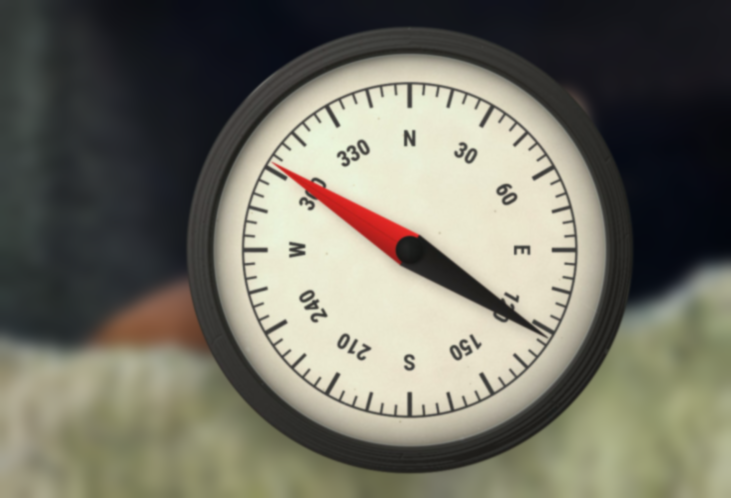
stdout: value=302.5 unit=°
